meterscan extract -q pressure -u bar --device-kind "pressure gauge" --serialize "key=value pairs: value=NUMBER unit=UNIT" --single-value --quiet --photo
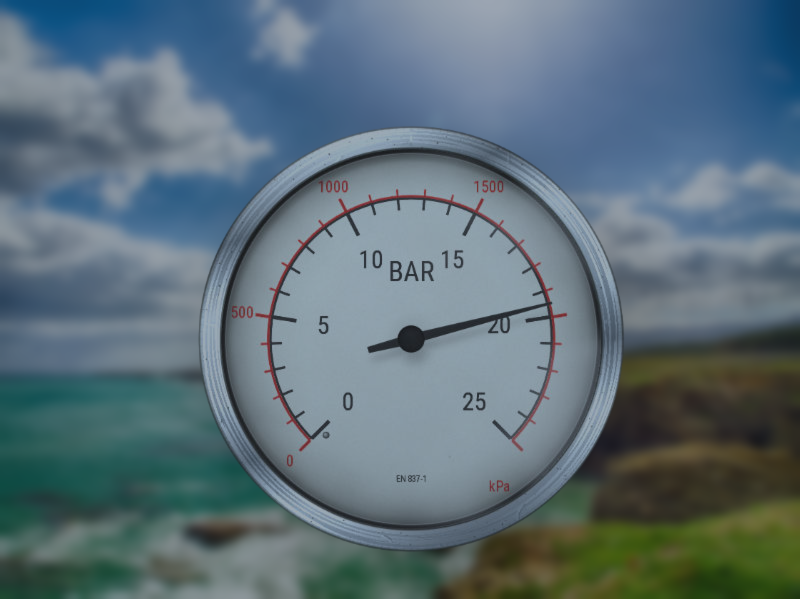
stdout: value=19.5 unit=bar
